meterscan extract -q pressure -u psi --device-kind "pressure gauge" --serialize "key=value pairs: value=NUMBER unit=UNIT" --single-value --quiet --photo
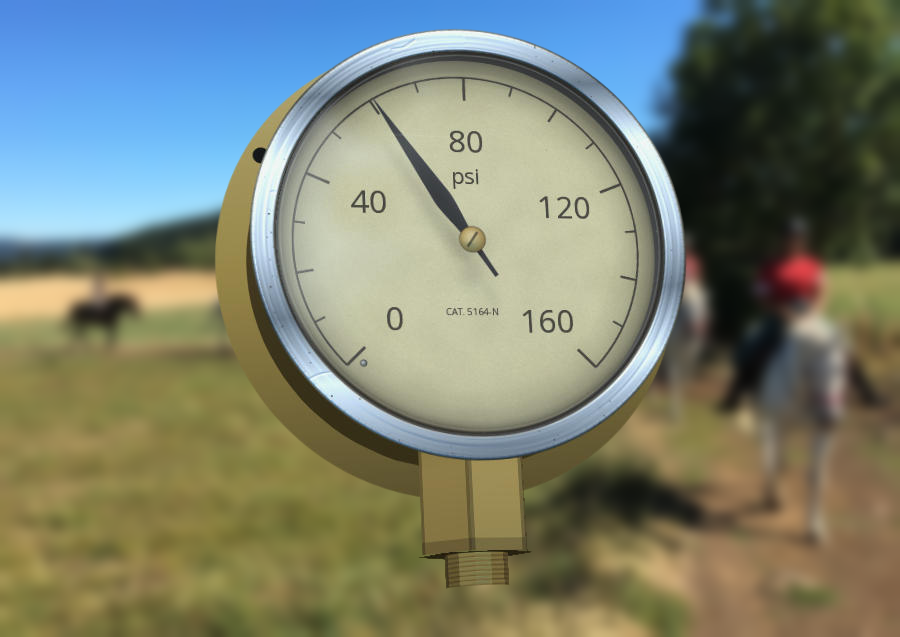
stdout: value=60 unit=psi
